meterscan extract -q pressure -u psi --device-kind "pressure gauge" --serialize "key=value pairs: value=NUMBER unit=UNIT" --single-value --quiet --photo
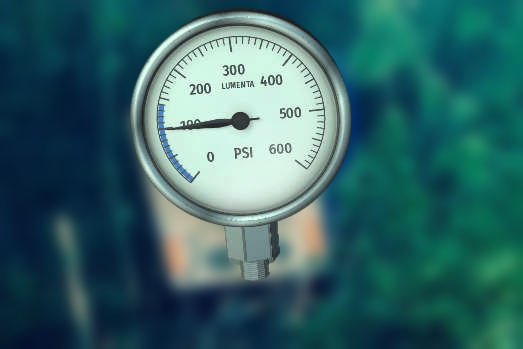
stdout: value=100 unit=psi
